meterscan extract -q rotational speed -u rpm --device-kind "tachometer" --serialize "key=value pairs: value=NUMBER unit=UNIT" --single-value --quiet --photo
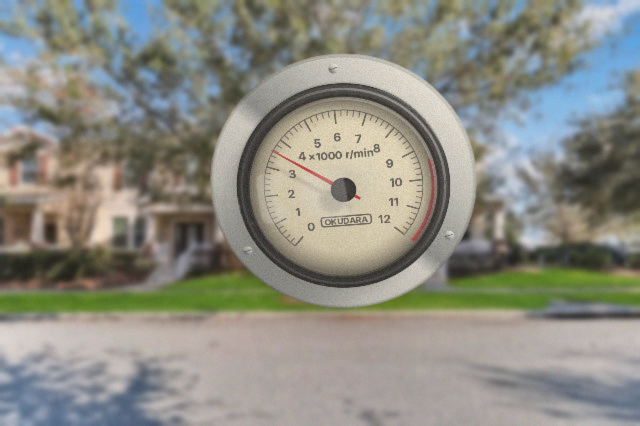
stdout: value=3600 unit=rpm
